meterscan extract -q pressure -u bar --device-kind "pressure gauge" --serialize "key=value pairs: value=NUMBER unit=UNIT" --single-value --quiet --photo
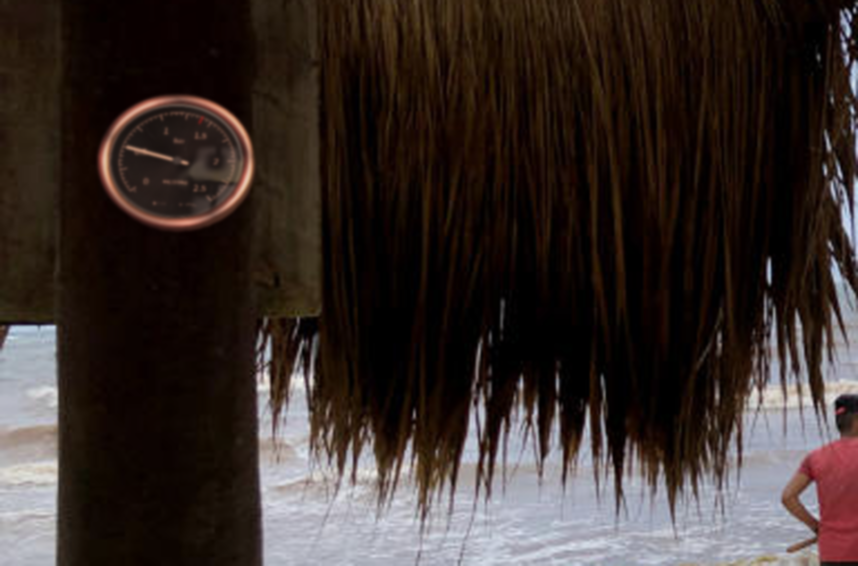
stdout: value=0.5 unit=bar
